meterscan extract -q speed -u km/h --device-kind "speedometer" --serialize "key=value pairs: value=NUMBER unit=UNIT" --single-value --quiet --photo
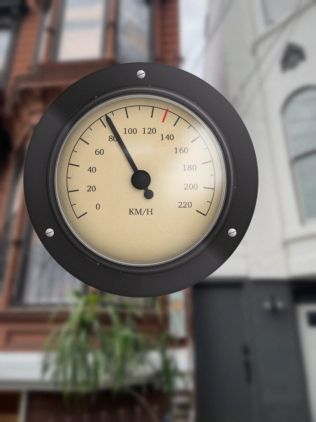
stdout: value=85 unit=km/h
